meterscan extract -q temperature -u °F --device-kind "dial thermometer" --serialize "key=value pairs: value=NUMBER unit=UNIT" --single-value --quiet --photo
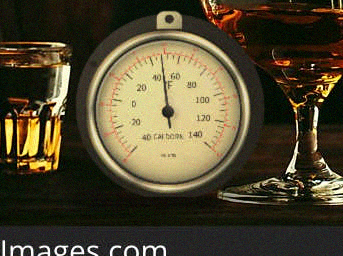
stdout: value=48 unit=°F
